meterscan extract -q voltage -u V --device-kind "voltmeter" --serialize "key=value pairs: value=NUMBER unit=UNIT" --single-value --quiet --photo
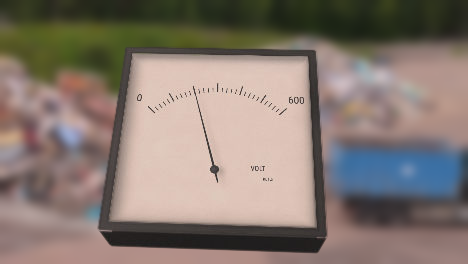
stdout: value=200 unit=V
